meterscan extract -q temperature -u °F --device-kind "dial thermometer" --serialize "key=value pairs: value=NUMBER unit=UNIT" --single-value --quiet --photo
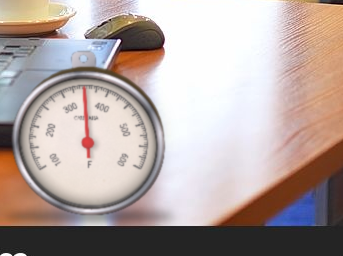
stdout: value=350 unit=°F
